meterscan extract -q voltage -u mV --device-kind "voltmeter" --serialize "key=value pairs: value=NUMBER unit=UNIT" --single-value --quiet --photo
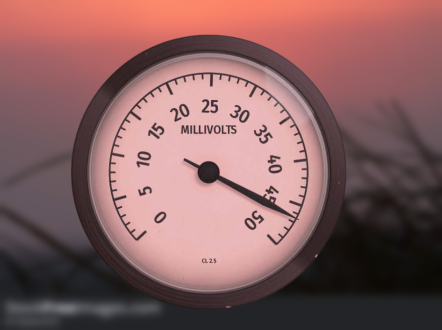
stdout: value=46.5 unit=mV
